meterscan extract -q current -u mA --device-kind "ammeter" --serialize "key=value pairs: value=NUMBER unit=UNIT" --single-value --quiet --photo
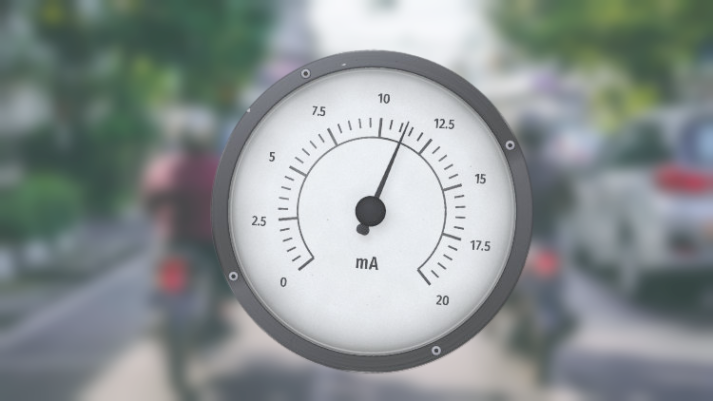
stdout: value=11.25 unit=mA
